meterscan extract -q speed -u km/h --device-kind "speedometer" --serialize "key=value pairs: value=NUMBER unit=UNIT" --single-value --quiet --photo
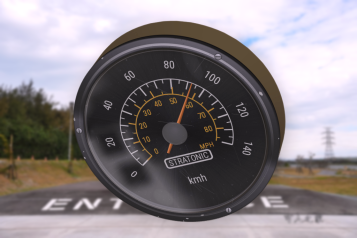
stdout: value=92.5 unit=km/h
